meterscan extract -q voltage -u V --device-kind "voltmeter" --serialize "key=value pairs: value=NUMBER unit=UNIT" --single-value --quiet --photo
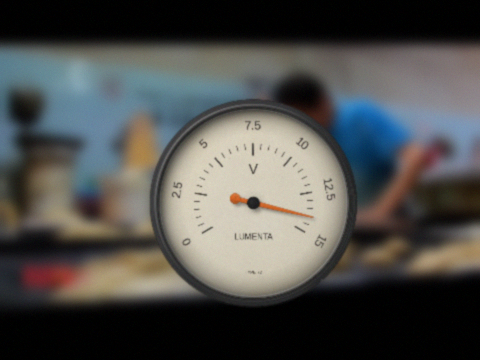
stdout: value=14 unit=V
